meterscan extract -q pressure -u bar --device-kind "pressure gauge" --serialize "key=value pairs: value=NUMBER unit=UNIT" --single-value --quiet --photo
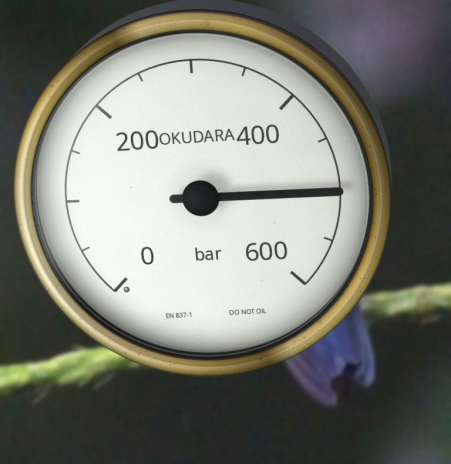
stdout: value=500 unit=bar
